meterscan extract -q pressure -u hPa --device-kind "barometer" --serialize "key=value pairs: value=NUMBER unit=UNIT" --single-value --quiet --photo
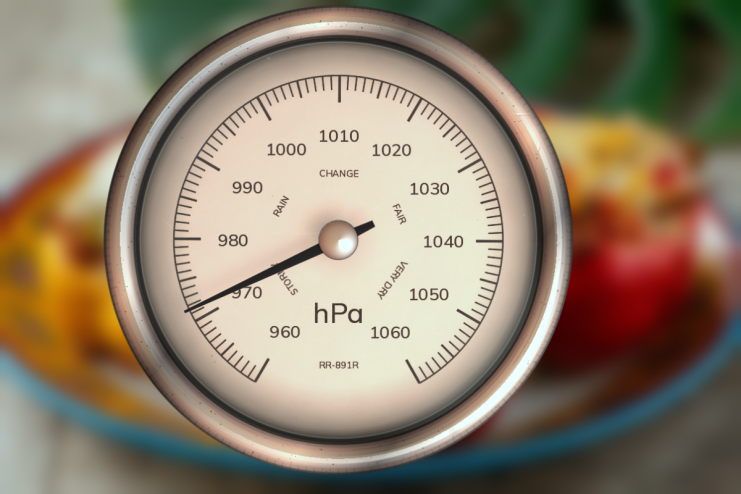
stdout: value=971.5 unit=hPa
